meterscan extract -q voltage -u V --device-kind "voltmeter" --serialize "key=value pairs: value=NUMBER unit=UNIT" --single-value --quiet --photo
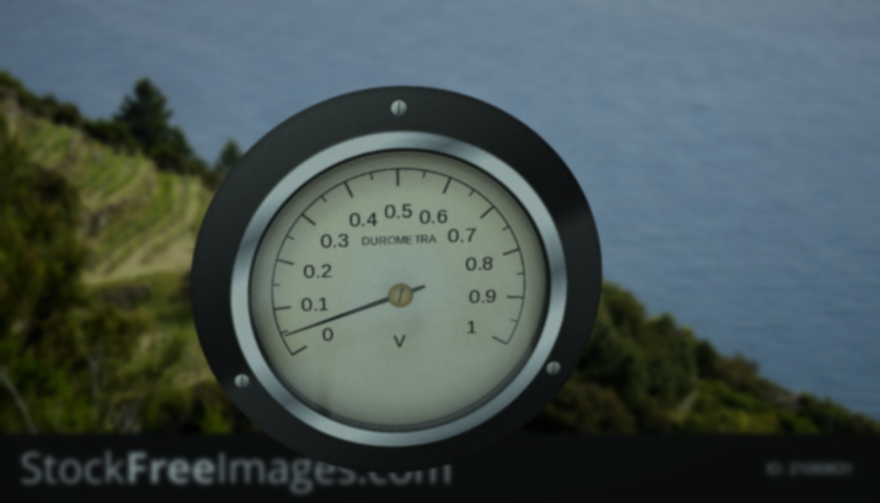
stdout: value=0.05 unit=V
